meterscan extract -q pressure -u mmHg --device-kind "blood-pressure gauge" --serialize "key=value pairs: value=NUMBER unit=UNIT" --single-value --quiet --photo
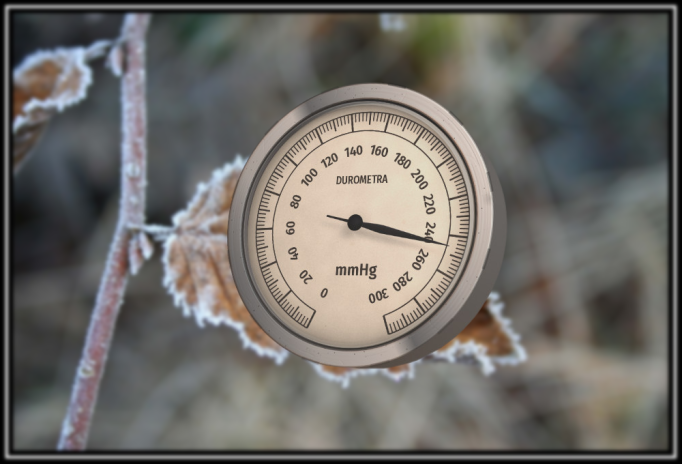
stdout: value=246 unit=mmHg
